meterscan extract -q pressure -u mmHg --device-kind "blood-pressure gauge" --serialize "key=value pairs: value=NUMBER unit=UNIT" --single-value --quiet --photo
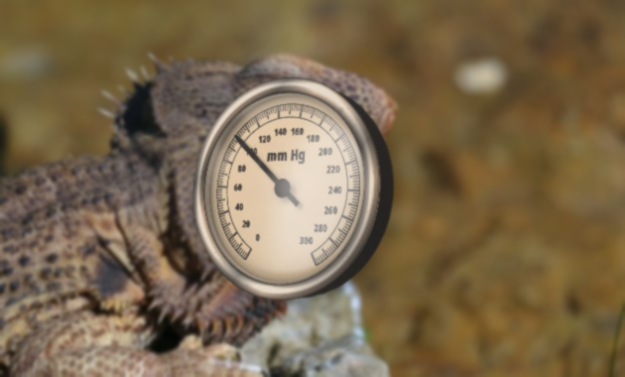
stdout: value=100 unit=mmHg
